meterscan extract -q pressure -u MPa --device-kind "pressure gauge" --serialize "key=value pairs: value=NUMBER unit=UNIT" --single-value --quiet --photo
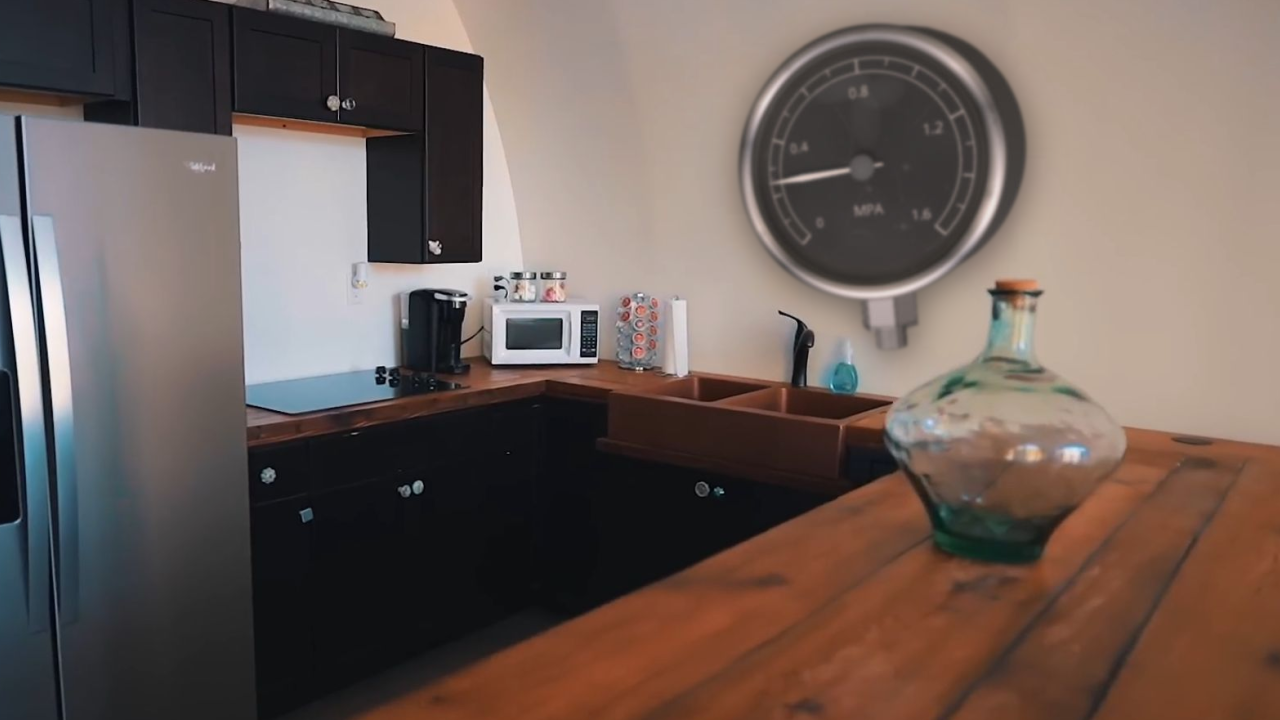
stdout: value=0.25 unit=MPa
